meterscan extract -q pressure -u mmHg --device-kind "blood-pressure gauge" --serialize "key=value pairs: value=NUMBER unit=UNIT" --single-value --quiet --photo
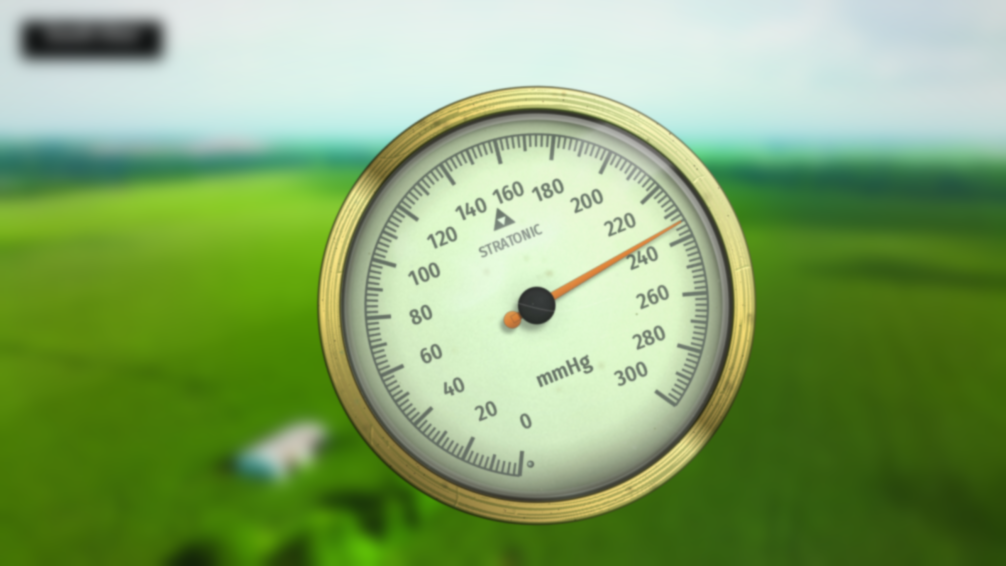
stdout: value=234 unit=mmHg
